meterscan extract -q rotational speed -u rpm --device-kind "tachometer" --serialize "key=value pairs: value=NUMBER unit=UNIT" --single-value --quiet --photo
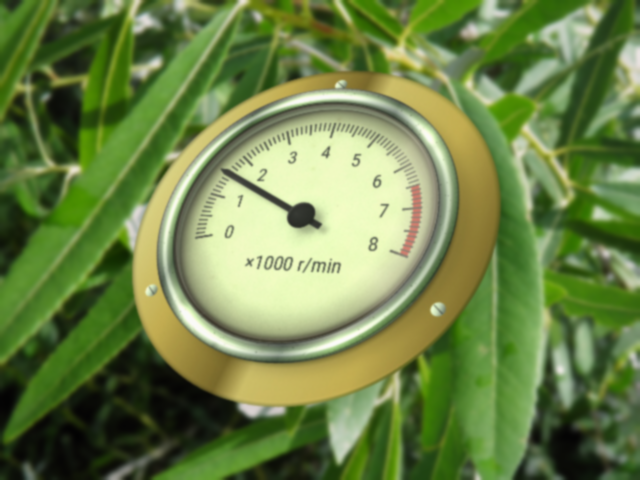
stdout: value=1500 unit=rpm
